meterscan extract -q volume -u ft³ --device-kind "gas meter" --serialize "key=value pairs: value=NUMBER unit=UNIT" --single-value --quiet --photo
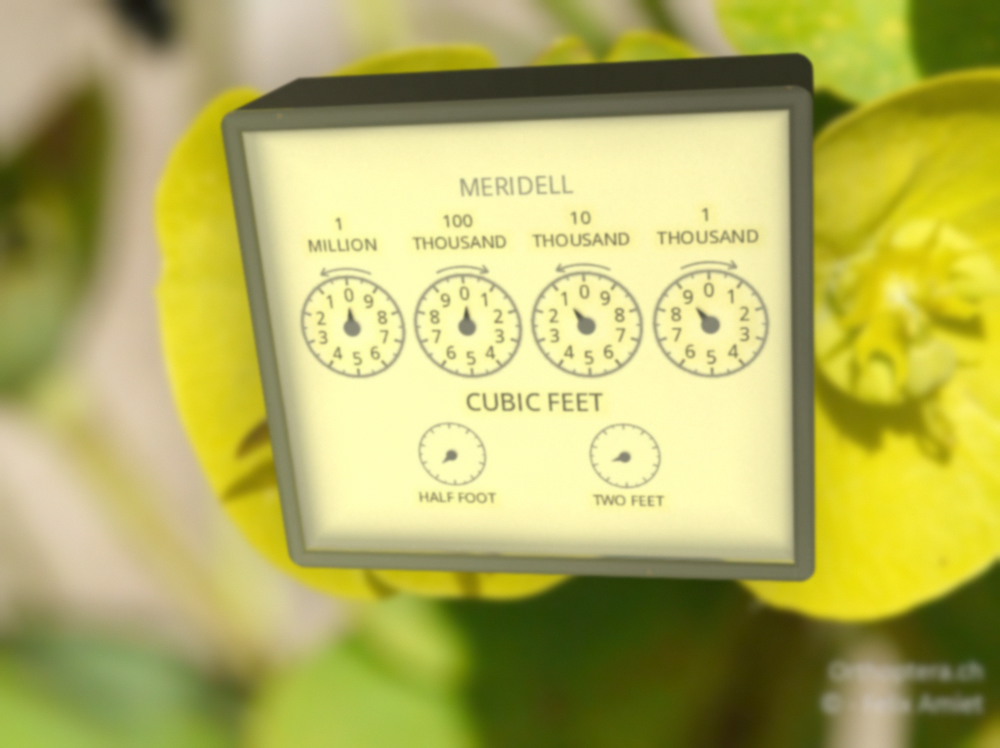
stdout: value=900 unit=ft³
